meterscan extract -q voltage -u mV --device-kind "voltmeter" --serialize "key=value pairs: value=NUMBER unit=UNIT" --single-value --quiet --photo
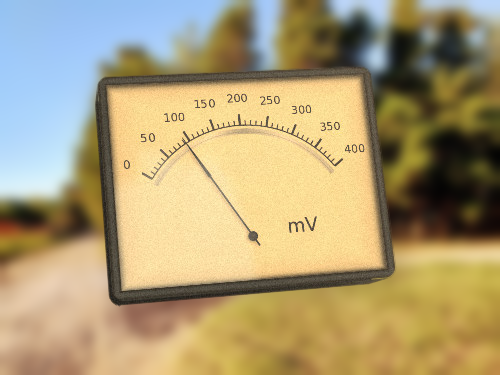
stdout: value=90 unit=mV
